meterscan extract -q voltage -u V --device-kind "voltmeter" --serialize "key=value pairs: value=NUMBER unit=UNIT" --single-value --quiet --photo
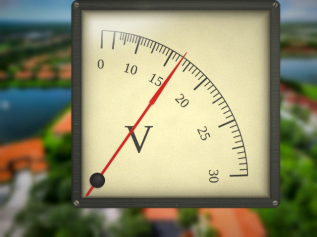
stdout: value=16.5 unit=V
